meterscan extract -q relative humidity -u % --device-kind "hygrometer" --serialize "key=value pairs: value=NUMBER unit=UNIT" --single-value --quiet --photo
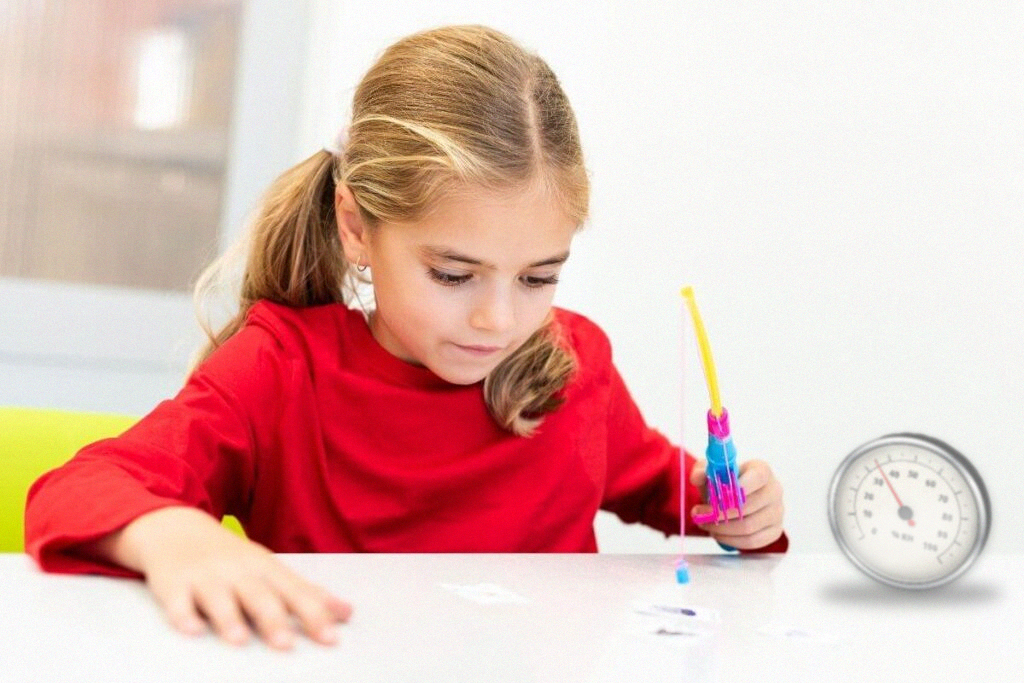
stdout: value=35 unit=%
